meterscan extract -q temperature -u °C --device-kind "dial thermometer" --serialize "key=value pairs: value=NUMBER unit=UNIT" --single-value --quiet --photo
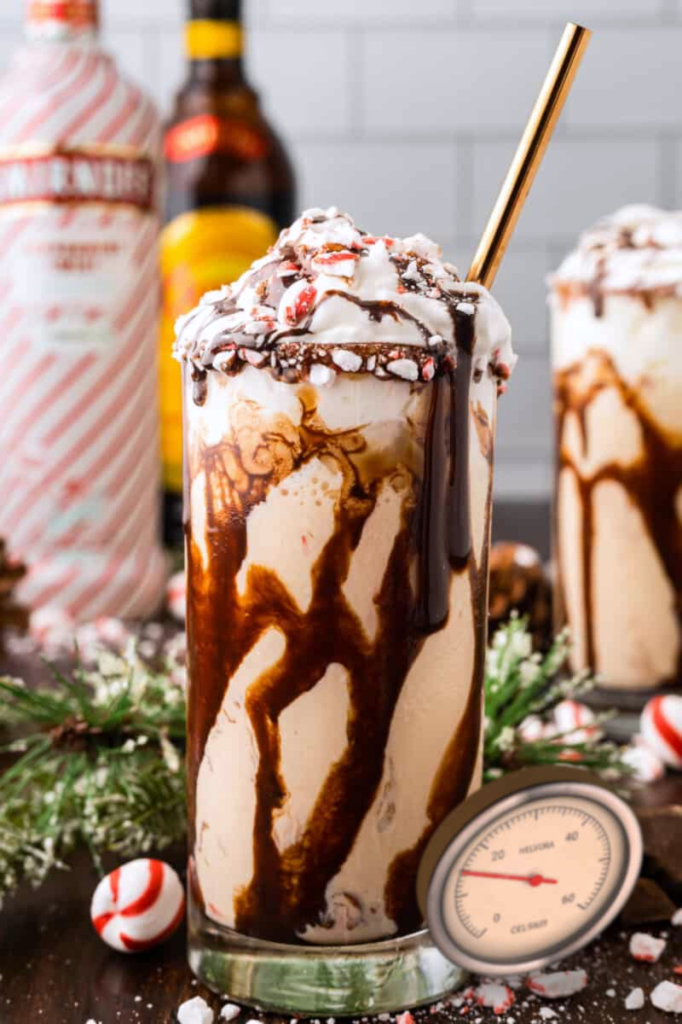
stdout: value=15 unit=°C
